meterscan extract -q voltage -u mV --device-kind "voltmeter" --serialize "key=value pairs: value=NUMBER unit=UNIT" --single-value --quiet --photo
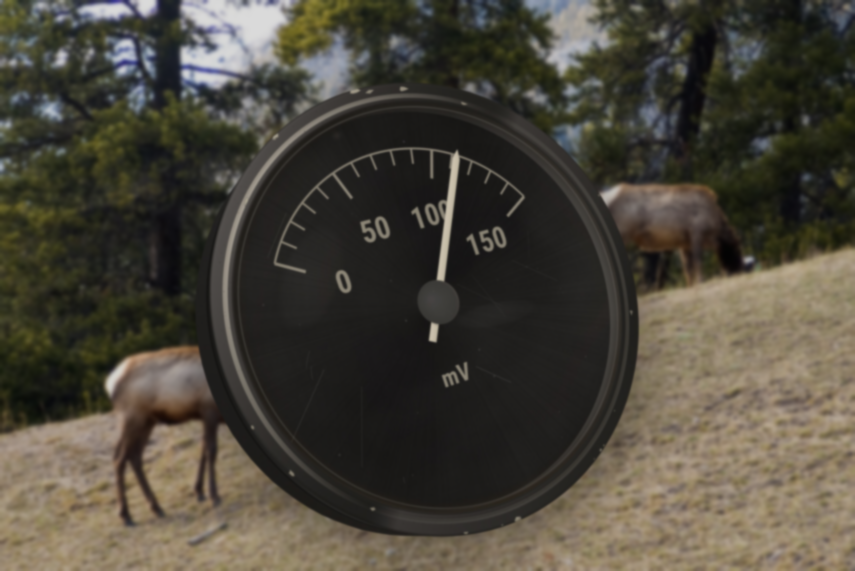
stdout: value=110 unit=mV
